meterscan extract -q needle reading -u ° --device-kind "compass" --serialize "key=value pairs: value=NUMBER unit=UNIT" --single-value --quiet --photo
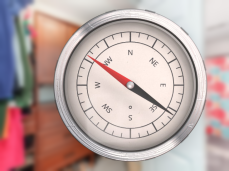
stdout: value=305 unit=°
